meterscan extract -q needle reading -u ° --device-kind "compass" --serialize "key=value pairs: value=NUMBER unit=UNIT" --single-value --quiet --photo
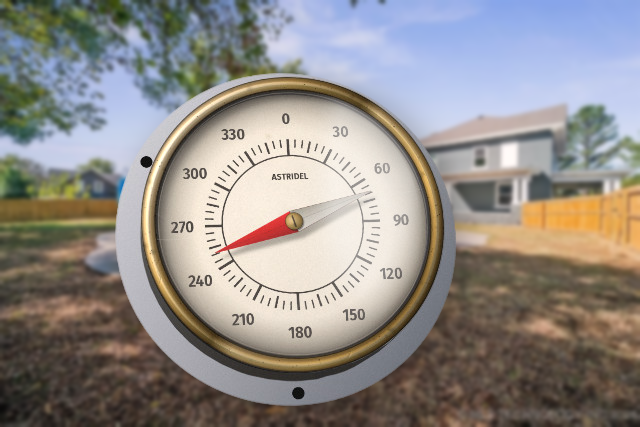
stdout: value=250 unit=°
